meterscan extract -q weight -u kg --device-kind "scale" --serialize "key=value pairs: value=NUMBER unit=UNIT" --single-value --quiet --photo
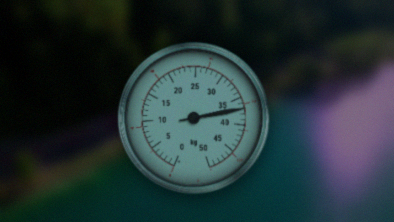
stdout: value=37 unit=kg
